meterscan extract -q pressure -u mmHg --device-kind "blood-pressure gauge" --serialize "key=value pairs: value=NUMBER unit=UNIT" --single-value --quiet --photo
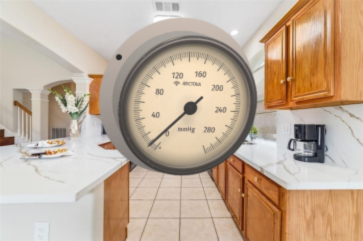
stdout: value=10 unit=mmHg
